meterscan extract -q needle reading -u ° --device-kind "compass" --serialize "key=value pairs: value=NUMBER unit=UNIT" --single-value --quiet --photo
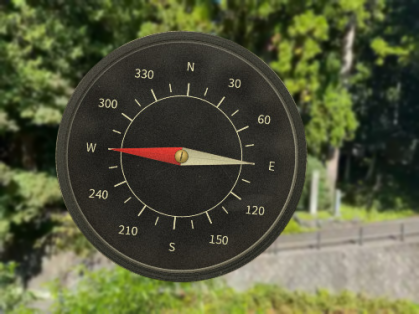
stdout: value=270 unit=°
